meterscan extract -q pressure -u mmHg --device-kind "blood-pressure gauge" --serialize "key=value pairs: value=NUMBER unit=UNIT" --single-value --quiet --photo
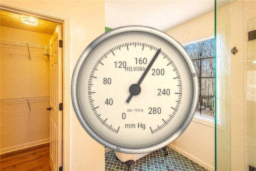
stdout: value=180 unit=mmHg
